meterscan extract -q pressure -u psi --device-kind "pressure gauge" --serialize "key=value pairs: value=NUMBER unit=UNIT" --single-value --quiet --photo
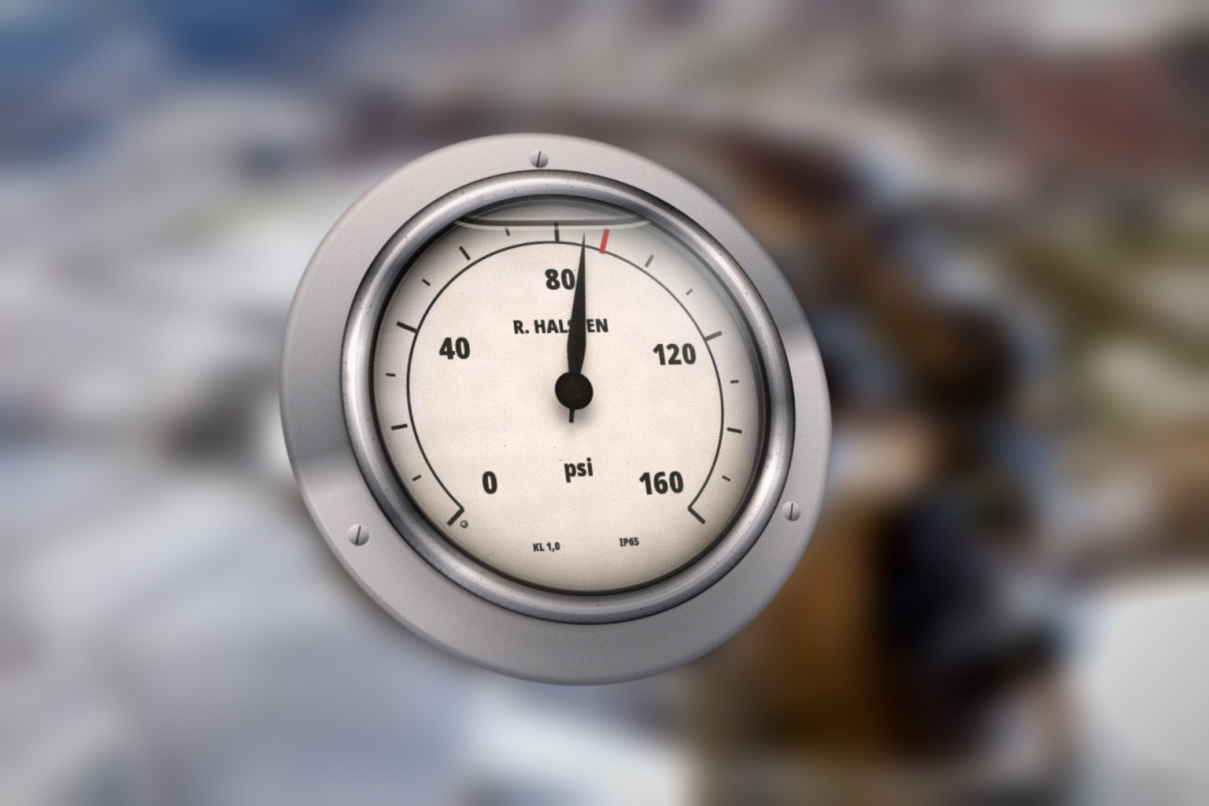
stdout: value=85 unit=psi
